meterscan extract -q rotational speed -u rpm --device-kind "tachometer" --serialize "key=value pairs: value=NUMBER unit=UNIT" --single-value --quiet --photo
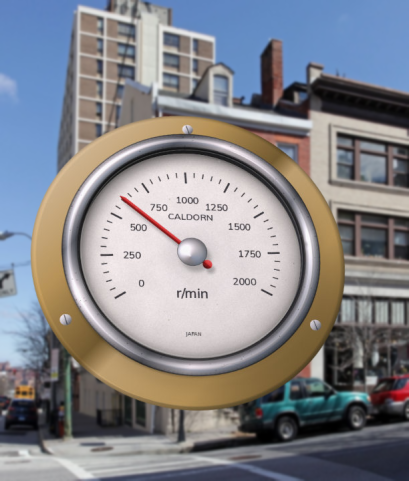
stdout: value=600 unit=rpm
